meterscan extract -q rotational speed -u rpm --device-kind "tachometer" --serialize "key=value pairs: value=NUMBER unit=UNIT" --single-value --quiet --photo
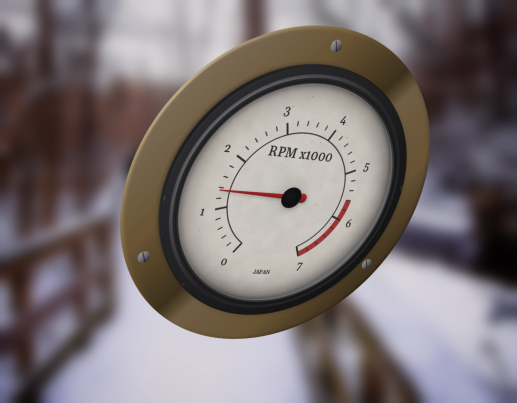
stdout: value=1400 unit=rpm
